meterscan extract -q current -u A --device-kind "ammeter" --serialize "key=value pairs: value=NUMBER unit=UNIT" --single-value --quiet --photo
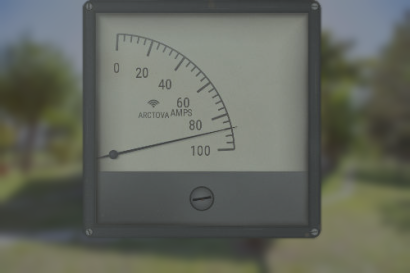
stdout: value=88 unit=A
